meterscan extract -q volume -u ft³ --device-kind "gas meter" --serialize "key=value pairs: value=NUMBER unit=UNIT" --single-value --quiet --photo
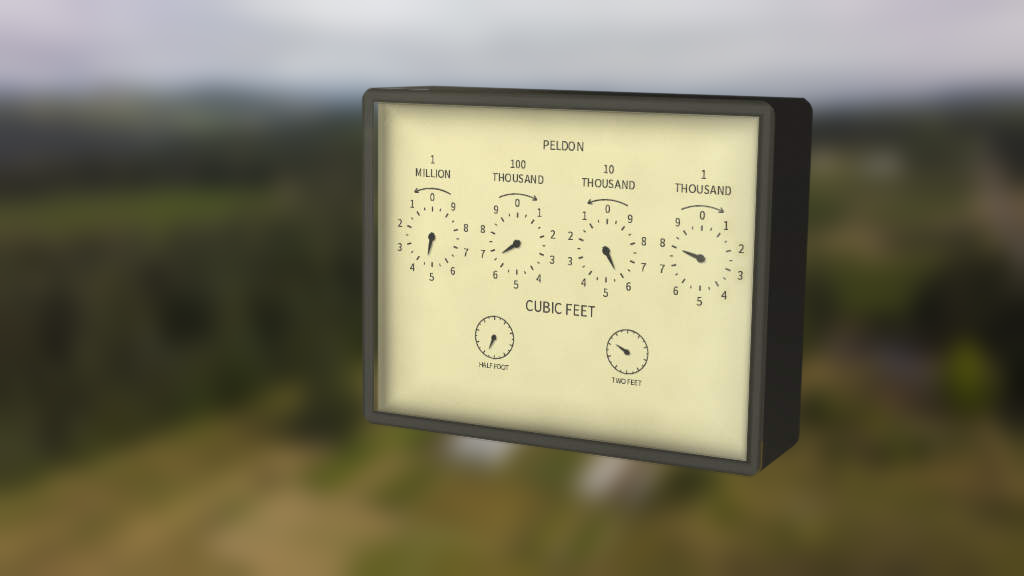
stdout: value=465800 unit=ft³
